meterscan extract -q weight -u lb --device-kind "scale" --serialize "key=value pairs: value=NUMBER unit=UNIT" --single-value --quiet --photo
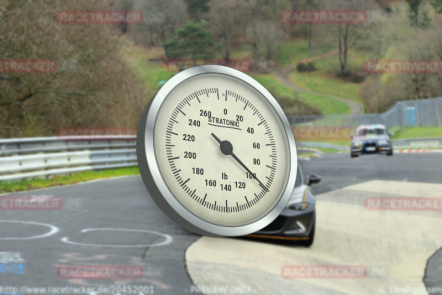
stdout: value=100 unit=lb
